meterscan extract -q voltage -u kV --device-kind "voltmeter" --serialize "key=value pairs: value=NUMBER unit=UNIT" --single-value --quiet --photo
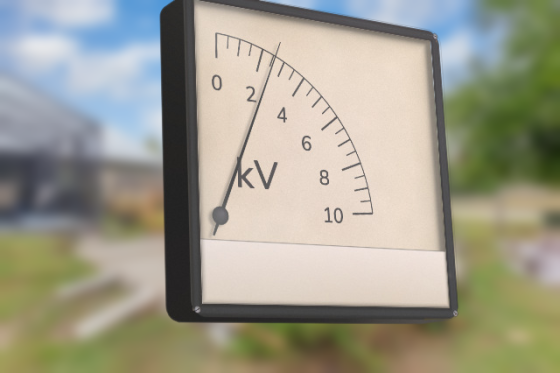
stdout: value=2.5 unit=kV
